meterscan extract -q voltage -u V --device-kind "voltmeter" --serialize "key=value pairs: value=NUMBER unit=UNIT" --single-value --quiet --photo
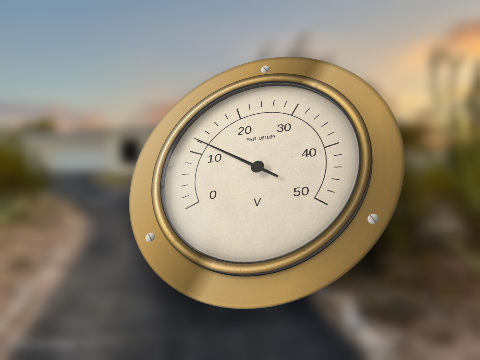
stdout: value=12 unit=V
